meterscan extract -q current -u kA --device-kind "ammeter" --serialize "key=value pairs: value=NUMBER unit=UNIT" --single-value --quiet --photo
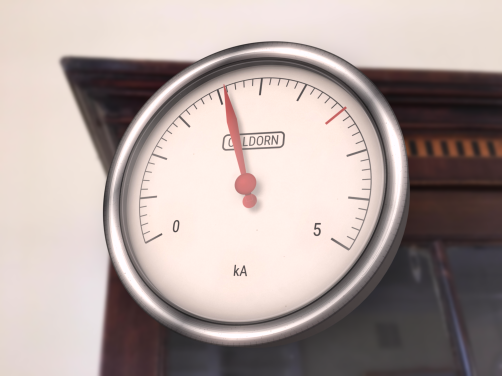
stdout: value=2.1 unit=kA
